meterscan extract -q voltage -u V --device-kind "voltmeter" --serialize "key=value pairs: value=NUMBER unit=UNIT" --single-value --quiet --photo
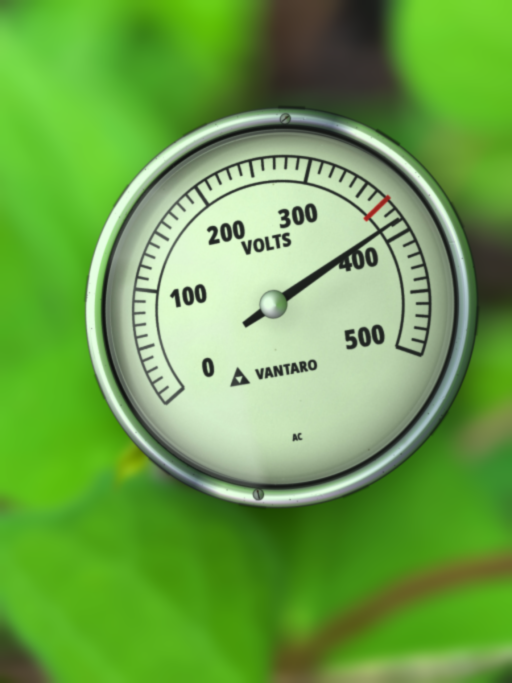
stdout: value=390 unit=V
